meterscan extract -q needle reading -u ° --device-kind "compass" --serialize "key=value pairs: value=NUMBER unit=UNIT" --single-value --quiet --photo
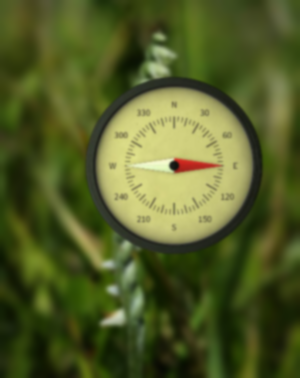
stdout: value=90 unit=°
